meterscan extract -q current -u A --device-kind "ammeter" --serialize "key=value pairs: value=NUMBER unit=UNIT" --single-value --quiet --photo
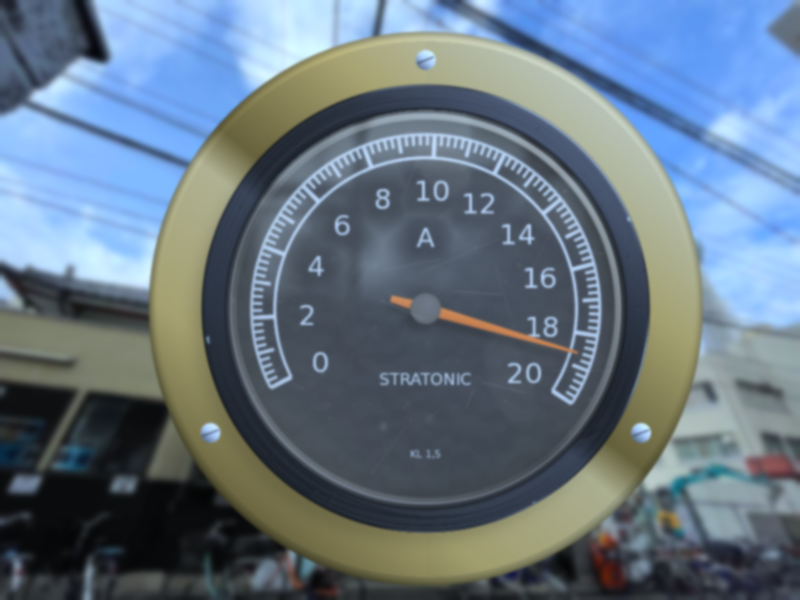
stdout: value=18.6 unit=A
